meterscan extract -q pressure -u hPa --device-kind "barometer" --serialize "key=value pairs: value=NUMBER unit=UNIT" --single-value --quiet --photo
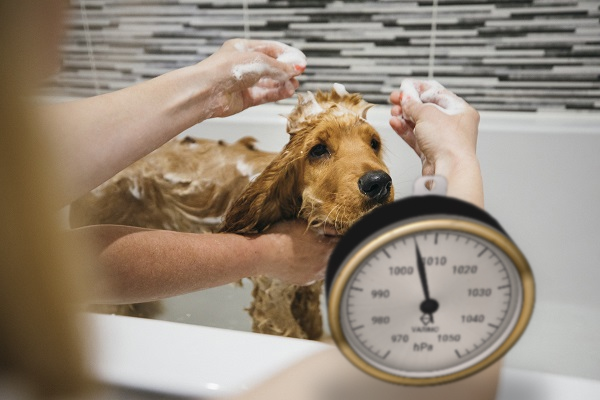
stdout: value=1006 unit=hPa
